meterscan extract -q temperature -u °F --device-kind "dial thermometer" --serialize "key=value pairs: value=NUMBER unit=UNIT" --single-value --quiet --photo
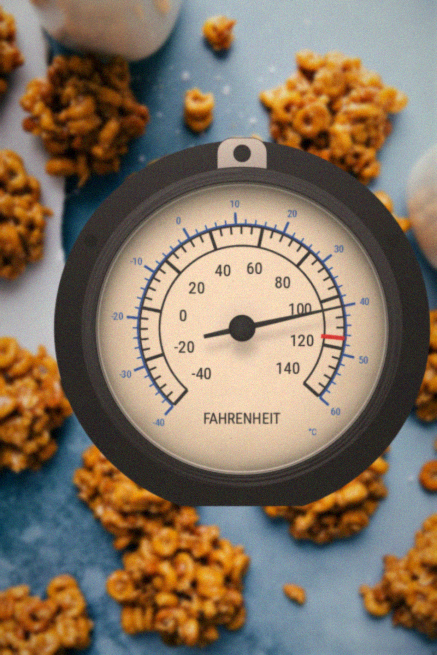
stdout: value=104 unit=°F
